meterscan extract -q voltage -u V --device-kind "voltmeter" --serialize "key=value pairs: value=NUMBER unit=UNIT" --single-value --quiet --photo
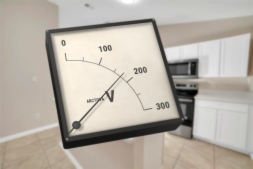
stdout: value=175 unit=V
